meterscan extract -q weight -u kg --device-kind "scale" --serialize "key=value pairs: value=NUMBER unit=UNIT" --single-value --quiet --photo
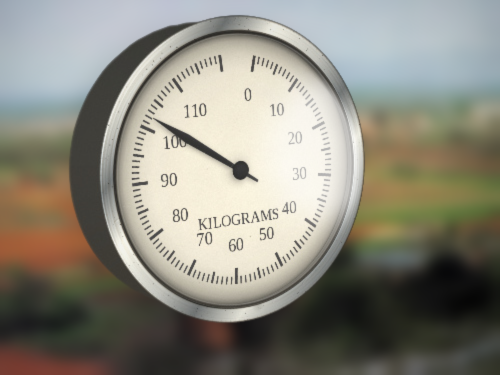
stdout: value=102 unit=kg
